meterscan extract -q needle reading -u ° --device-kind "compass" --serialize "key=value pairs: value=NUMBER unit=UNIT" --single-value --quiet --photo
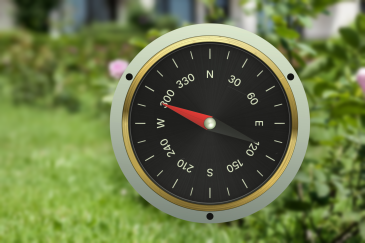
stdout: value=292.5 unit=°
